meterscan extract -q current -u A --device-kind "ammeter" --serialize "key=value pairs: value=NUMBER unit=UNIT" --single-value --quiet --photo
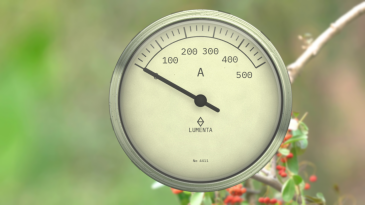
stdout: value=0 unit=A
